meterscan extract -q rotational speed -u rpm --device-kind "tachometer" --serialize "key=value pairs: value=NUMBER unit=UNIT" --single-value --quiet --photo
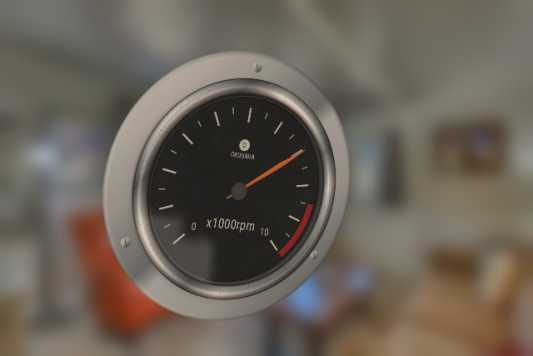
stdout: value=7000 unit=rpm
